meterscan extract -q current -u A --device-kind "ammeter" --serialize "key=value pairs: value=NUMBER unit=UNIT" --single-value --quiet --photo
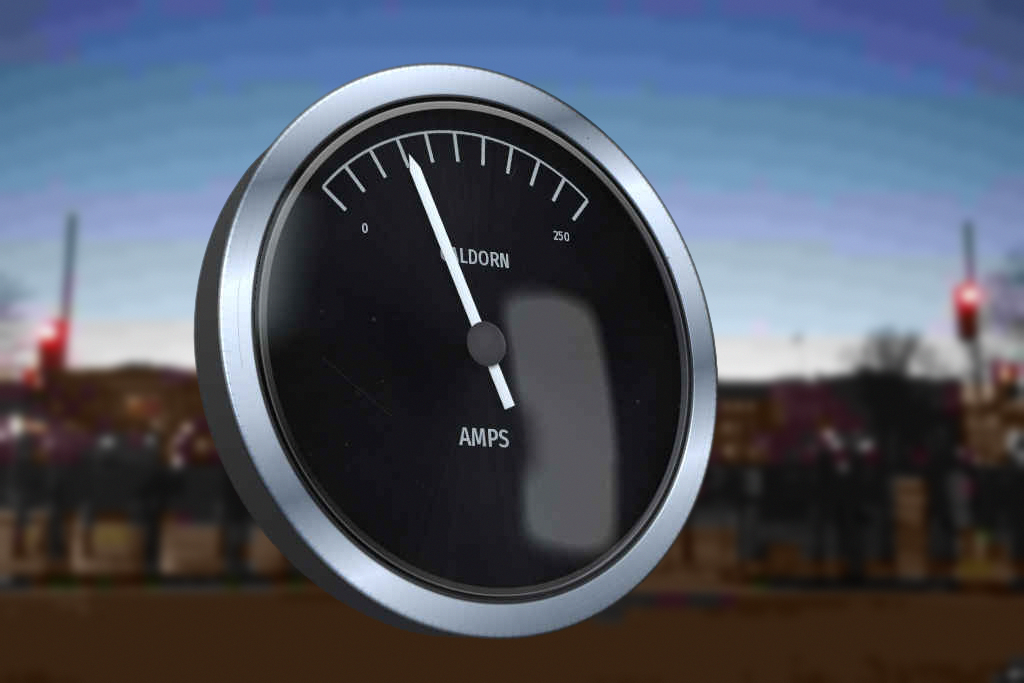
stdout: value=75 unit=A
